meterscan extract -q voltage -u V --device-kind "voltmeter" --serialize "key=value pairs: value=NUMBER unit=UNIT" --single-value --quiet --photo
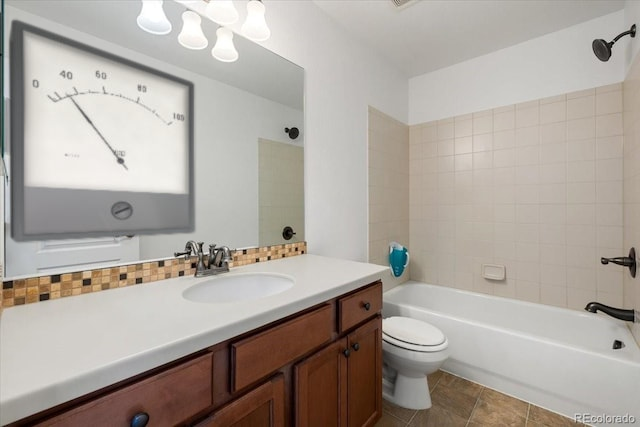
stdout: value=30 unit=V
